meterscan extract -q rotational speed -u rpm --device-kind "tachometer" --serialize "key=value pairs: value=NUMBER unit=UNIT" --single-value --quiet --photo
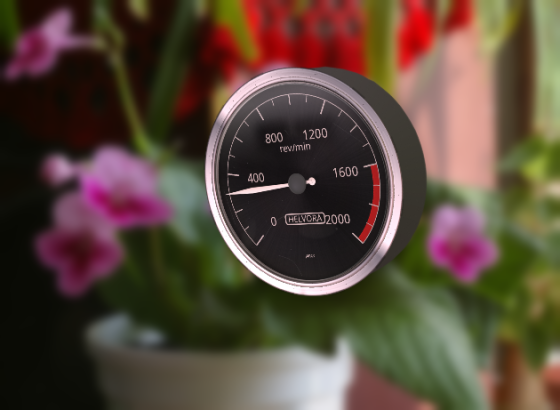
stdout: value=300 unit=rpm
